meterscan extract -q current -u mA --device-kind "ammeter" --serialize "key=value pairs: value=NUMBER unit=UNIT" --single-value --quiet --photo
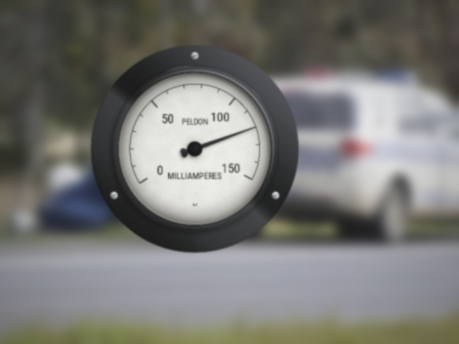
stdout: value=120 unit=mA
